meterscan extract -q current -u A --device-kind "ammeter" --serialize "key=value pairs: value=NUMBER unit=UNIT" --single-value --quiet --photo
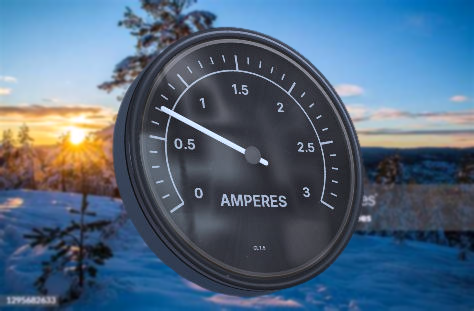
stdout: value=0.7 unit=A
